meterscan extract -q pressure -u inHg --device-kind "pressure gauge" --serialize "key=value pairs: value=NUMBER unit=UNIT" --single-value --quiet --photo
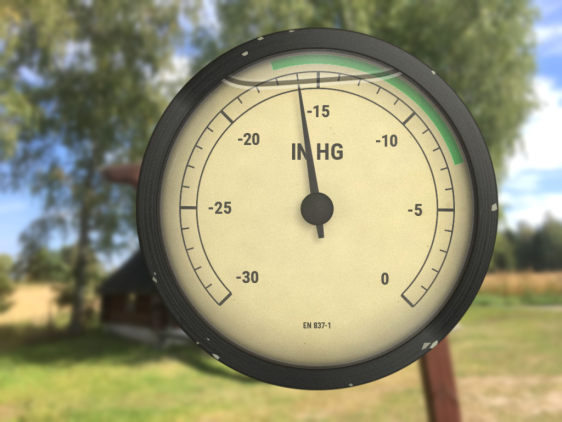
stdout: value=-16 unit=inHg
